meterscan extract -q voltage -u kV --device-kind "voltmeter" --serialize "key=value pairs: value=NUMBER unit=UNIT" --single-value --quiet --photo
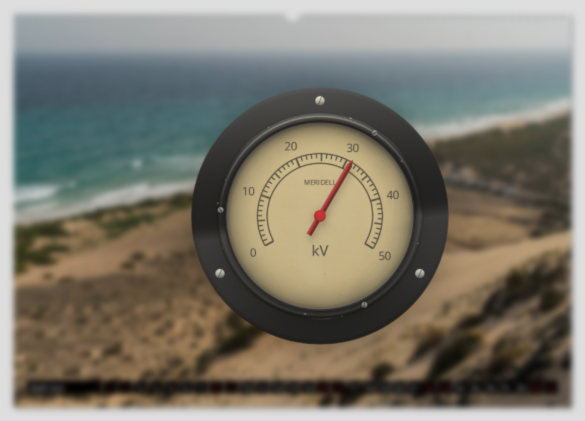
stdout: value=31 unit=kV
